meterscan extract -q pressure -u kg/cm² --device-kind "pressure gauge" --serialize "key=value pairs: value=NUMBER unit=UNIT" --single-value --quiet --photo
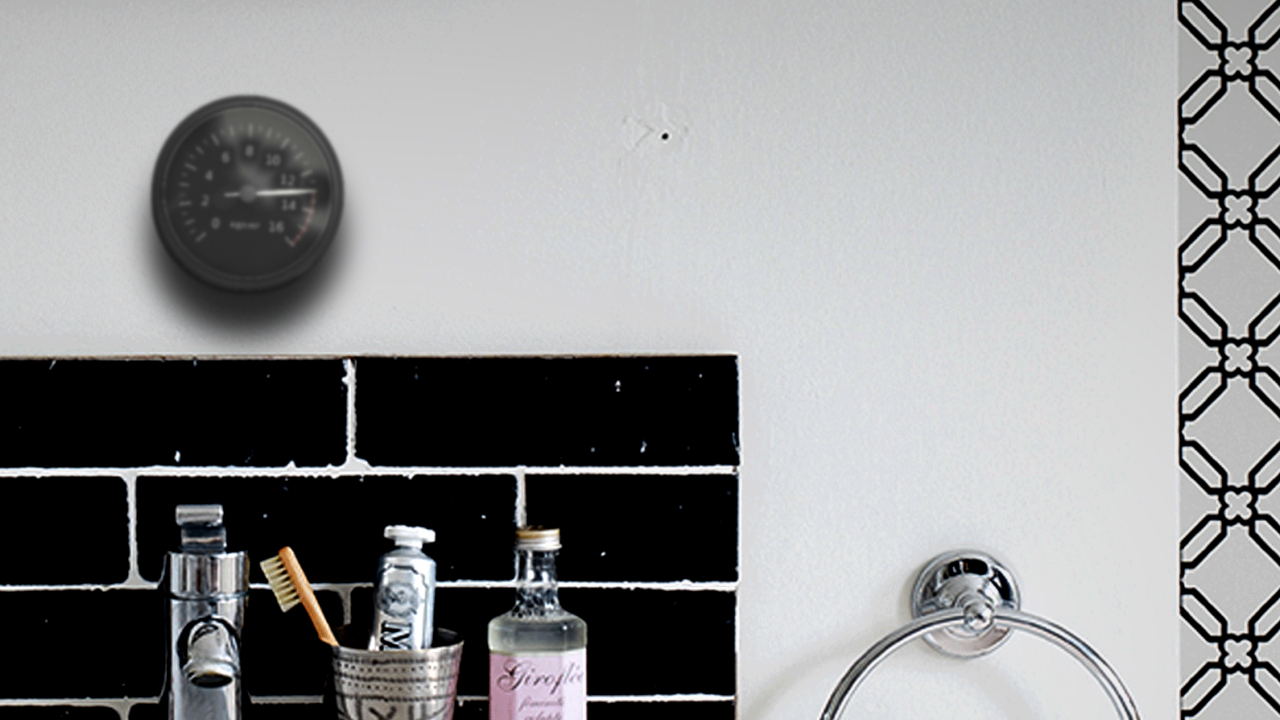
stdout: value=13 unit=kg/cm²
